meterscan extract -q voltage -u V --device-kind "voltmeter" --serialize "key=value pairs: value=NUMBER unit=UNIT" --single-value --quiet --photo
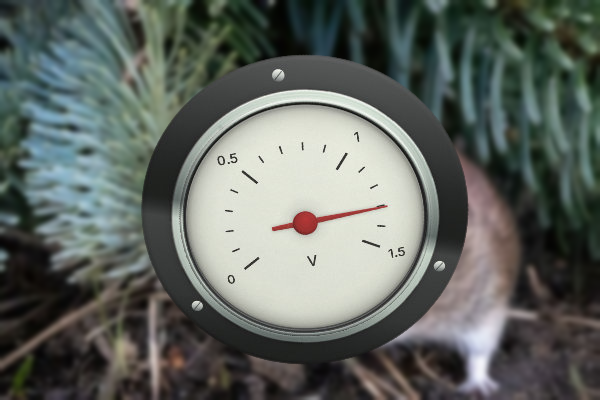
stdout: value=1.3 unit=V
